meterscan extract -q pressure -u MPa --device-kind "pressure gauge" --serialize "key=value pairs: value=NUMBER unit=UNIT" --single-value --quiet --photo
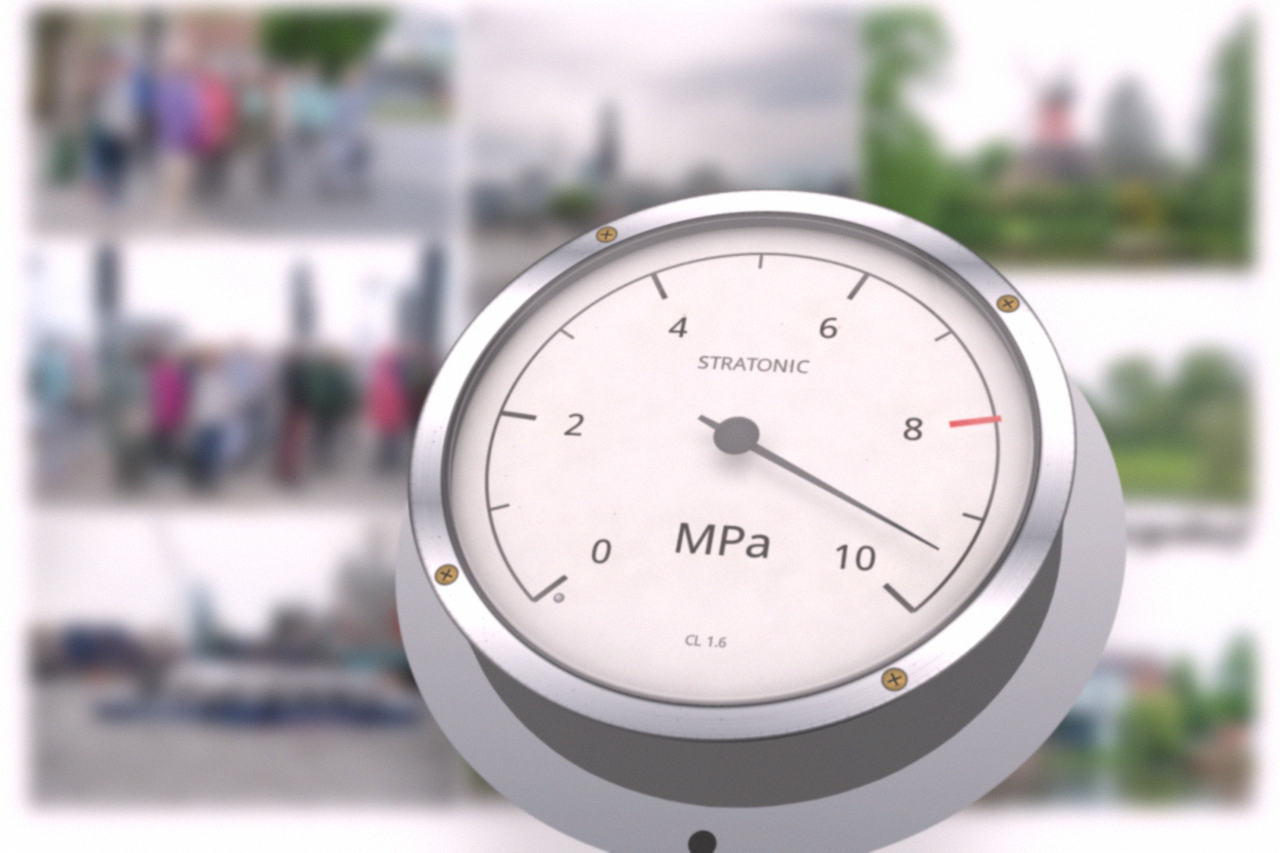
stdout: value=9.5 unit=MPa
